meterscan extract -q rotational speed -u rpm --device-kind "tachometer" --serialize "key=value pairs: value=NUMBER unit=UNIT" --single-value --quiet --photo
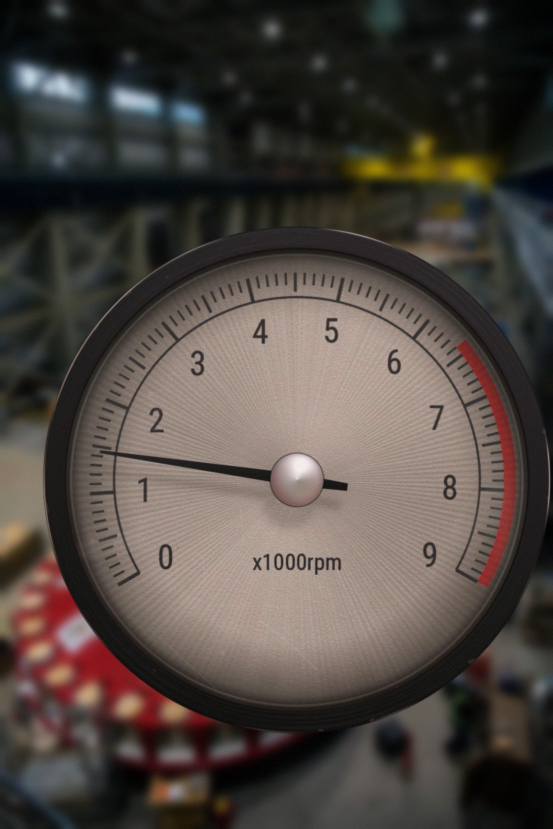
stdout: value=1450 unit=rpm
